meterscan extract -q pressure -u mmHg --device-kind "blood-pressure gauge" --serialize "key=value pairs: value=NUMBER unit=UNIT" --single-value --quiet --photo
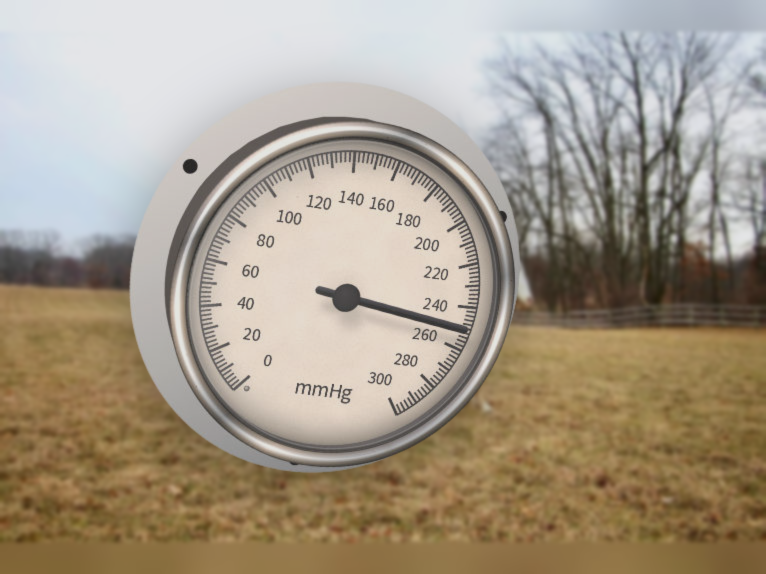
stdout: value=250 unit=mmHg
